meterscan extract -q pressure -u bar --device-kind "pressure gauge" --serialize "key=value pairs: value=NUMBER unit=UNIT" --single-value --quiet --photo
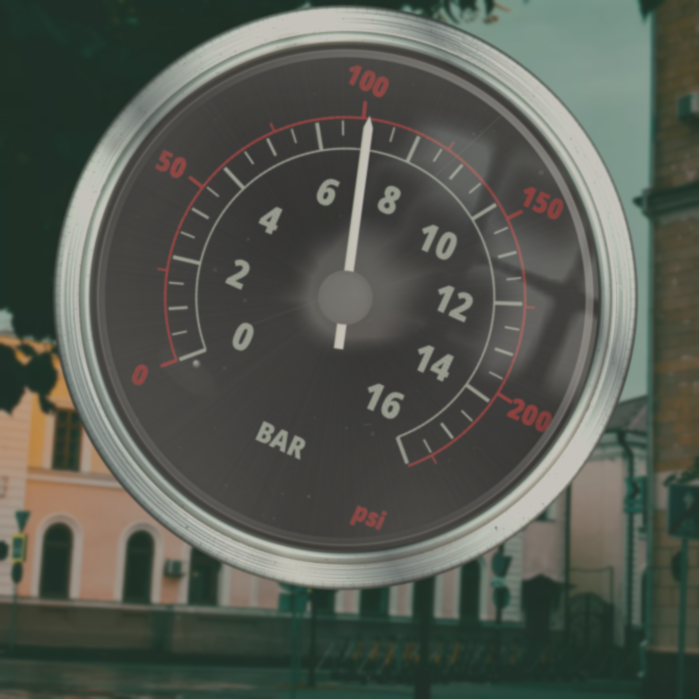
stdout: value=7 unit=bar
